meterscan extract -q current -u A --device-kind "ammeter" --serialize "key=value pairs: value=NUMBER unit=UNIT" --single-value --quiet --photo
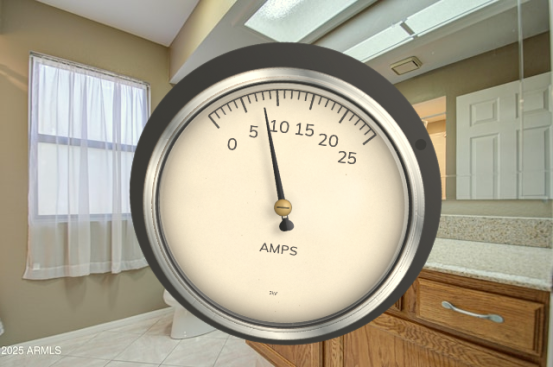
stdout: value=8 unit=A
